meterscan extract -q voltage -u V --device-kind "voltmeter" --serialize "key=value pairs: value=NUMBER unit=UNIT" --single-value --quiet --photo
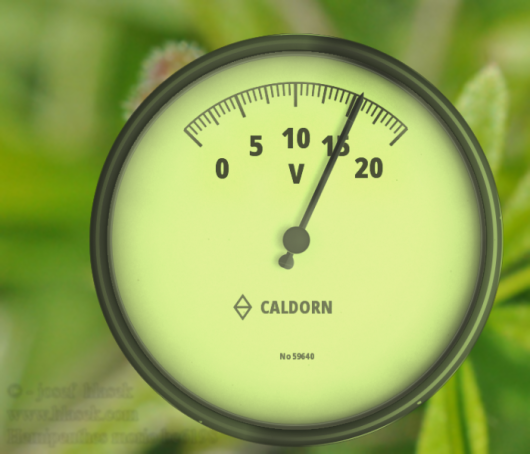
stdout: value=15.5 unit=V
